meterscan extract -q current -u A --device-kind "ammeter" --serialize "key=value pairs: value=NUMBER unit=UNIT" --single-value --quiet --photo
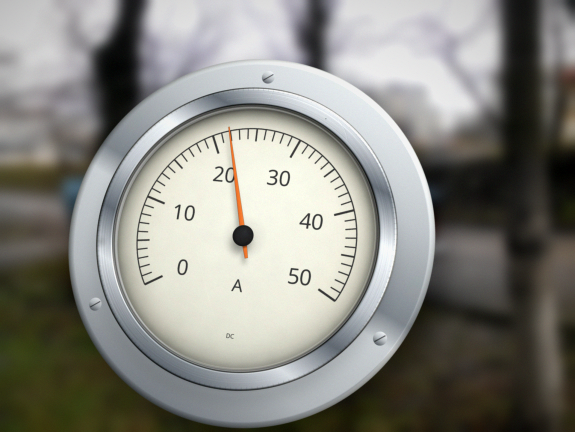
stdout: value=22 unit=A
